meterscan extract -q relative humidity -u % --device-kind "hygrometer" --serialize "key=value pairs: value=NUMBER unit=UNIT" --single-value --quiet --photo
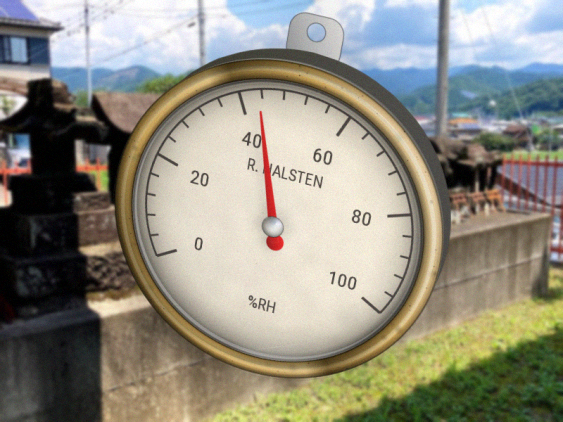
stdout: value=44 unit=%
